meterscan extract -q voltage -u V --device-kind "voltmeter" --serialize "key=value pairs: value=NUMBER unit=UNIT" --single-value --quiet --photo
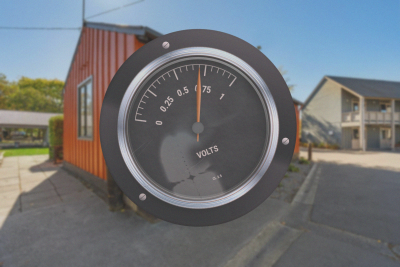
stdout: value=0.7 unit=V
